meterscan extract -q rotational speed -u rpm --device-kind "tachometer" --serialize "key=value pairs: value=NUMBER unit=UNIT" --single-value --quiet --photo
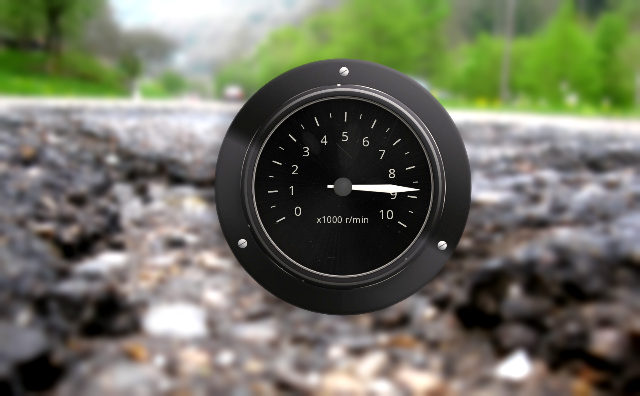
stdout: value=8750 unit=rpm
